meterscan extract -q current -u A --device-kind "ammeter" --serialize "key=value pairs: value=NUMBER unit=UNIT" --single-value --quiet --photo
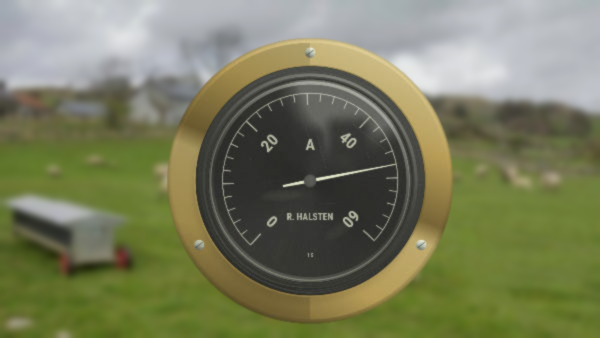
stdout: value=48 unit=A
